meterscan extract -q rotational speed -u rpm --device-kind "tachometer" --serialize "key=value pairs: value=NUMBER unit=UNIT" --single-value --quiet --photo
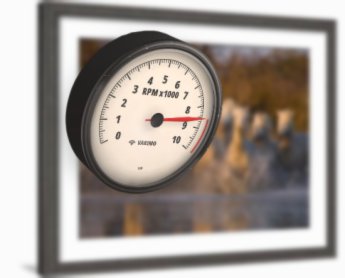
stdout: value=8500 unit=rpm
